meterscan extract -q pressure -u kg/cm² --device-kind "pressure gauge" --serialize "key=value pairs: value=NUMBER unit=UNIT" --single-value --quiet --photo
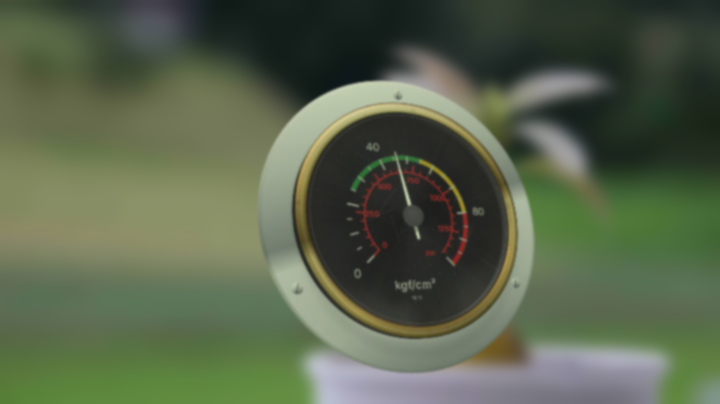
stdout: value=45 unit=kg/cm²
